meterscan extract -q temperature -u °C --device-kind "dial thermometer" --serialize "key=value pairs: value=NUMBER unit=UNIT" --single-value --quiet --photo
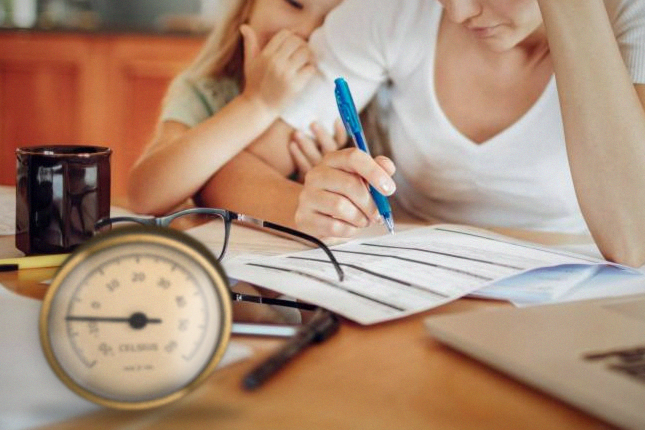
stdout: value=-5 unit=°C
